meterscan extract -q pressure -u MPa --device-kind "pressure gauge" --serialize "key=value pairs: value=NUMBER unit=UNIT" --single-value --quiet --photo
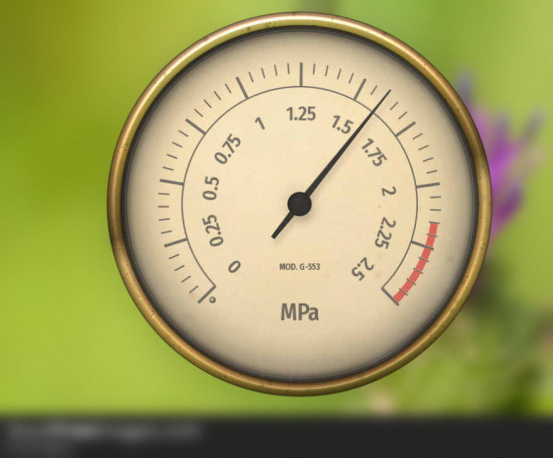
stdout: value=1.6 unit=MPa
